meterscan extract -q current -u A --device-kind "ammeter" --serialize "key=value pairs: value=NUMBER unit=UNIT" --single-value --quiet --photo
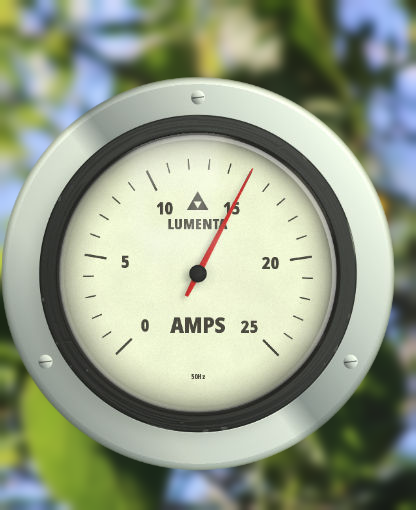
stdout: value=15 unit=A
